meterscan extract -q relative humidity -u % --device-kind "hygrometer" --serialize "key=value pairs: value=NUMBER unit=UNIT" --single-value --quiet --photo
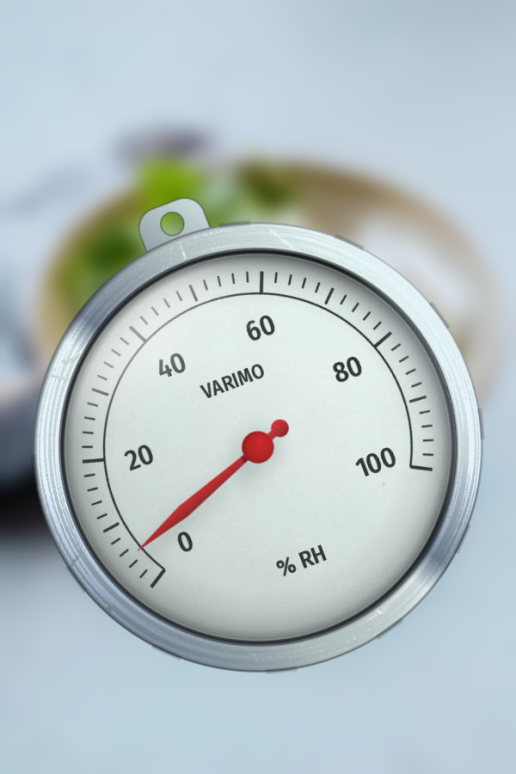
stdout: value=5 unit=%
